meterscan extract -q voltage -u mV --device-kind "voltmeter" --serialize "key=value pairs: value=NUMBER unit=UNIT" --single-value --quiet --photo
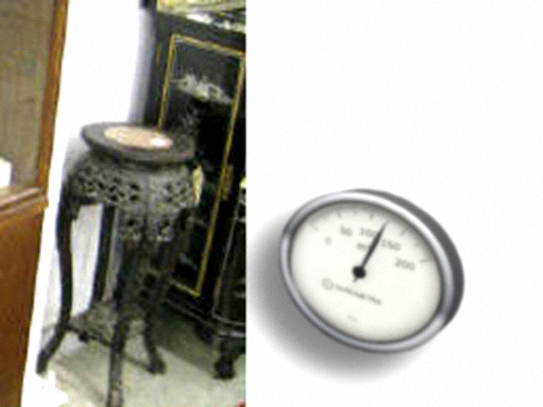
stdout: value=125 unit=mV
